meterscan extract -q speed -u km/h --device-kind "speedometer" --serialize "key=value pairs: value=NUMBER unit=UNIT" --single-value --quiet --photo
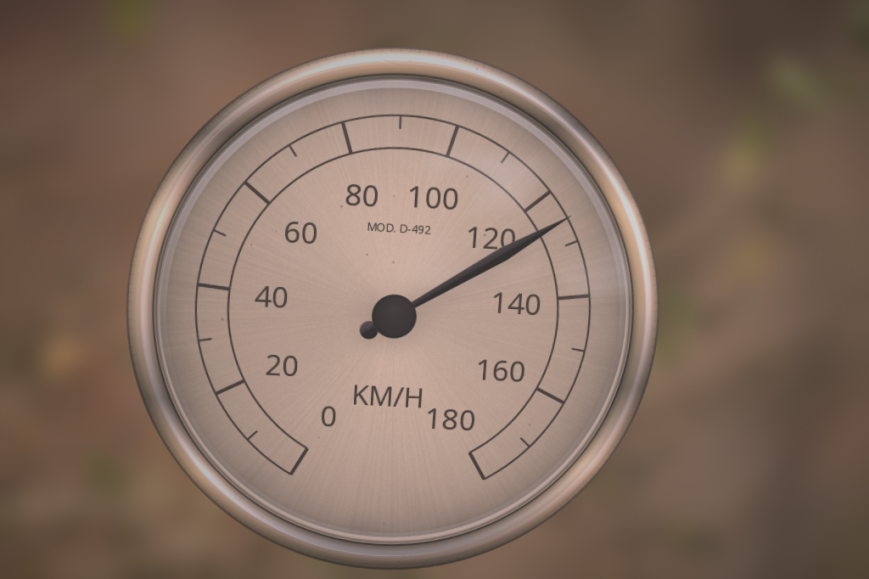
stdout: value=125 unit=km/h
